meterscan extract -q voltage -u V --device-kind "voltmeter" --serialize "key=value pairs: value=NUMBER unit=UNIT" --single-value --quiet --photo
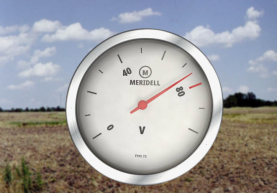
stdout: value=75 unit=V
